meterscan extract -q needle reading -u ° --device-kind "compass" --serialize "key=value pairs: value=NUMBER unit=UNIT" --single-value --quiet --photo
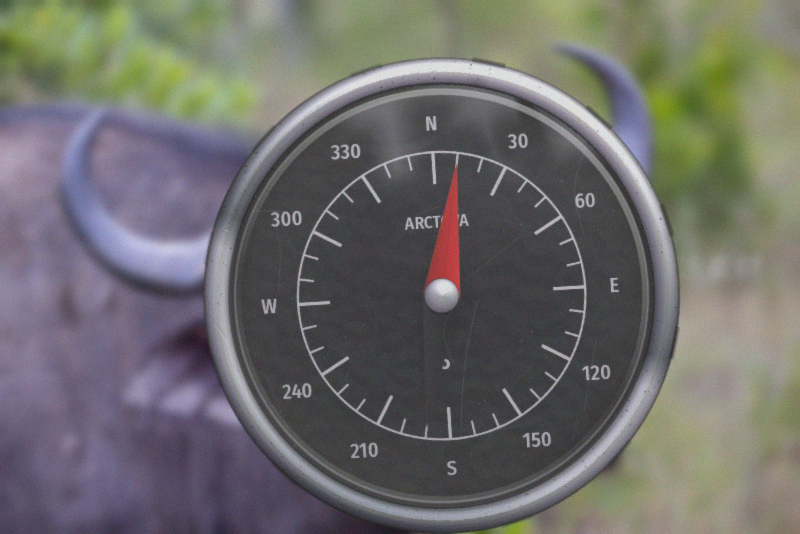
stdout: value=10 unit=°
